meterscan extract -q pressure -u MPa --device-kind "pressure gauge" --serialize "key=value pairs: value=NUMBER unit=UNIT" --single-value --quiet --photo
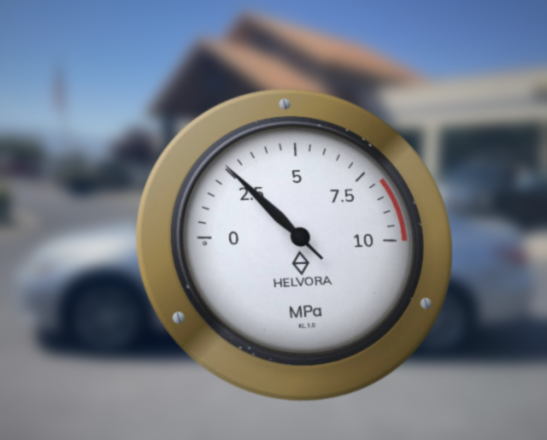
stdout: value=2.5 unit=MPa
